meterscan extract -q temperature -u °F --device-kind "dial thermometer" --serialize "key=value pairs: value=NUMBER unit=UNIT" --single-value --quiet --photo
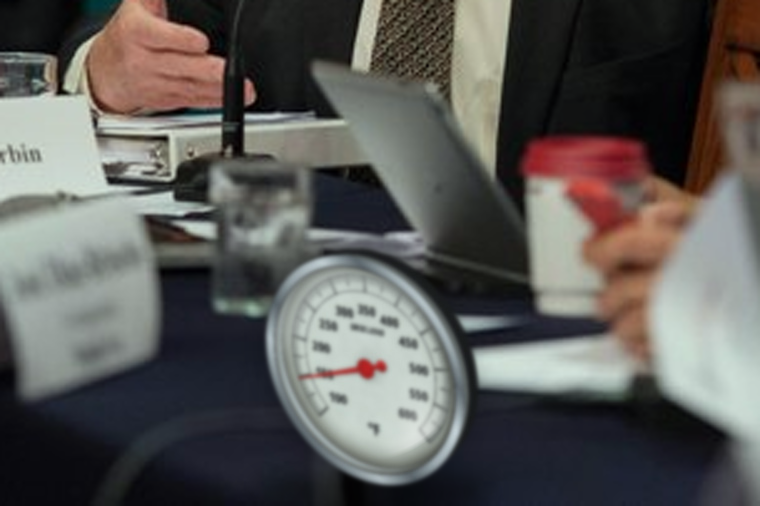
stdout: value=150 unit=°F
